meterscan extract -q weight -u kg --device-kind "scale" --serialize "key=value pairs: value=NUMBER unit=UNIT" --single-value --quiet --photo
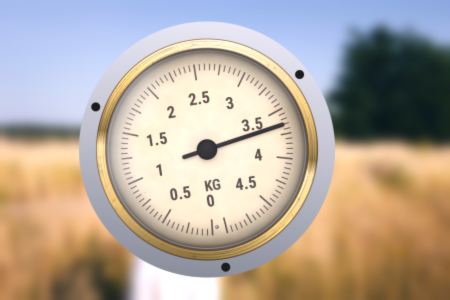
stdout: value=3.65 unit=kg
